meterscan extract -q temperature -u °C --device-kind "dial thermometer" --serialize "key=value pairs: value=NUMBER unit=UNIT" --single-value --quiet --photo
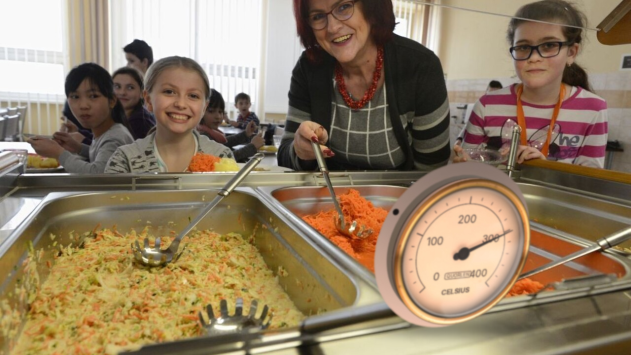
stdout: value=300 unit=°C
